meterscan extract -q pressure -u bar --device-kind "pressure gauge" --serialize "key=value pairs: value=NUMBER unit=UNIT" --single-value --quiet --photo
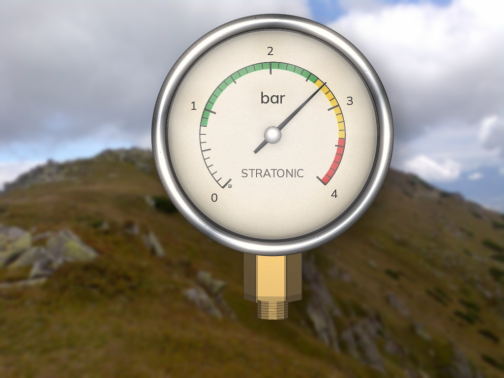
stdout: value=2.7 unit=bar
